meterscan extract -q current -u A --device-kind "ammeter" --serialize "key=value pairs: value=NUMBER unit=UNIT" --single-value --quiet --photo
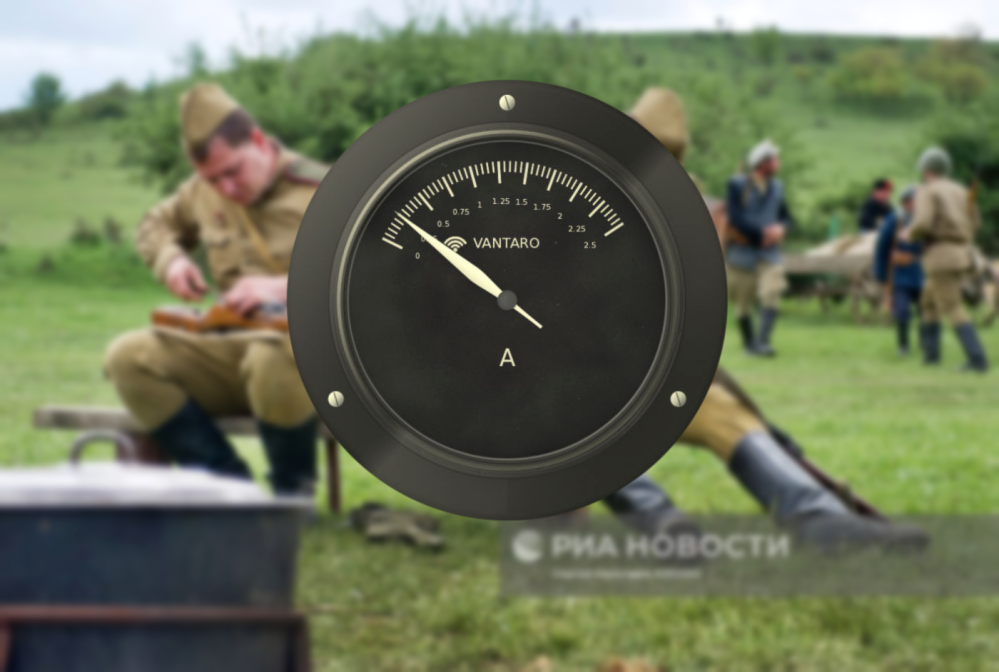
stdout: value=0.25 unit=A
